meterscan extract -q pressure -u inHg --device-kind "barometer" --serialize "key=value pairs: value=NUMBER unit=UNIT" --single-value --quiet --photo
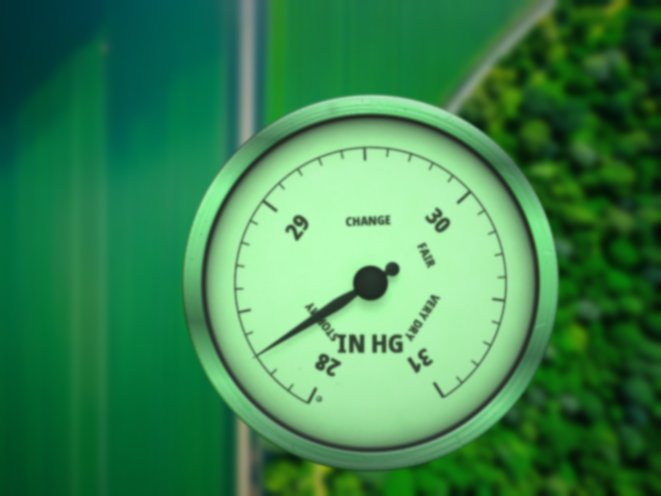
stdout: value=28.3 unit=inHg
